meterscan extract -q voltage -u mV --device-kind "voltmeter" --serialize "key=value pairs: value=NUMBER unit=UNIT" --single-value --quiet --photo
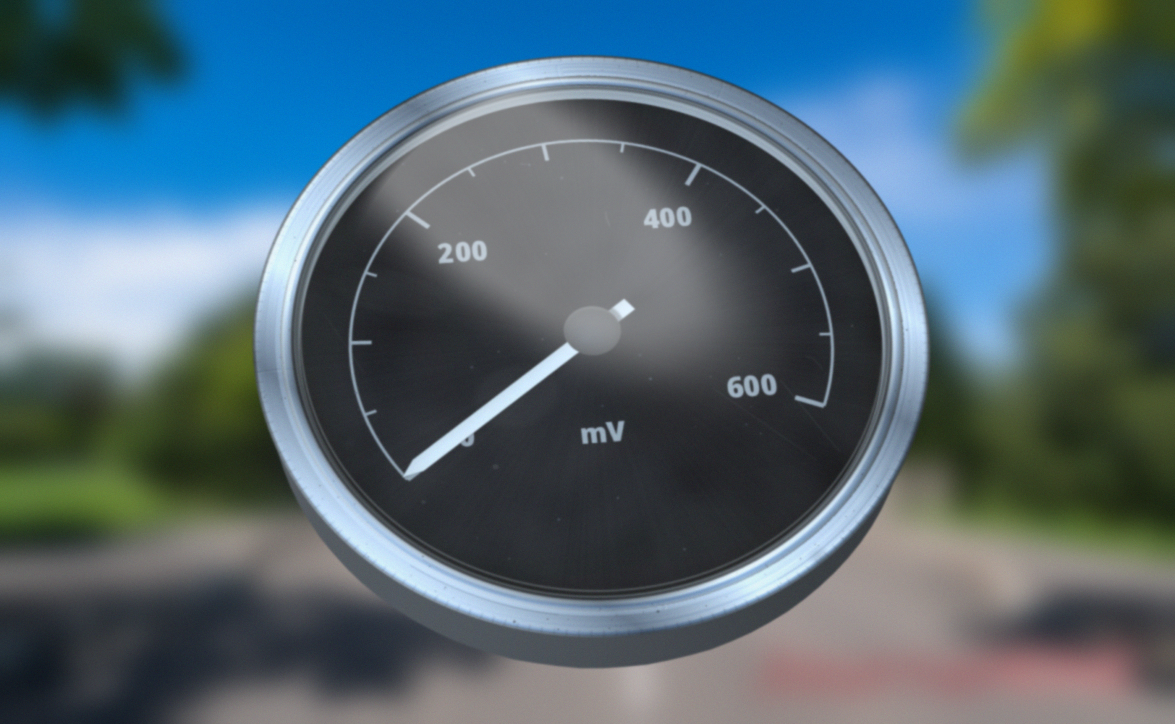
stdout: value=0 unit=mV
